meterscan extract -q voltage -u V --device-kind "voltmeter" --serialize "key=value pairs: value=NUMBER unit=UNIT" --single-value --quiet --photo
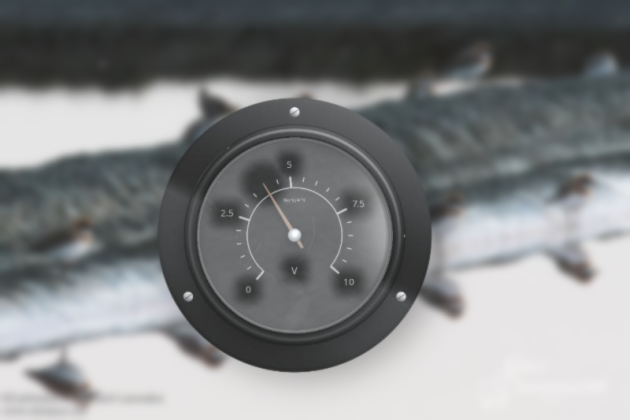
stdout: value=4 unit=V
